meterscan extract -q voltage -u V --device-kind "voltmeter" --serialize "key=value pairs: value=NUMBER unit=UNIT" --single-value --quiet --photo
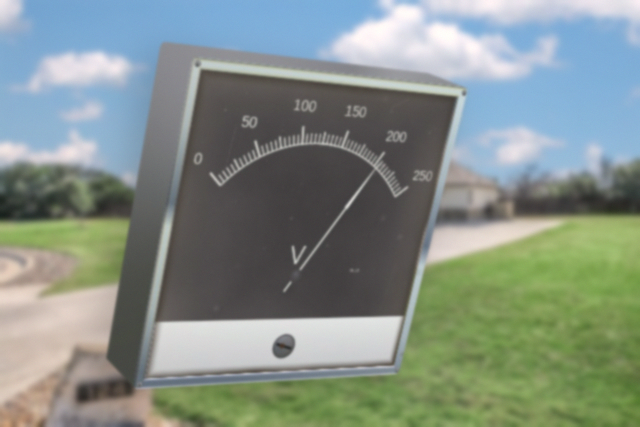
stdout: value=200 unit=V
